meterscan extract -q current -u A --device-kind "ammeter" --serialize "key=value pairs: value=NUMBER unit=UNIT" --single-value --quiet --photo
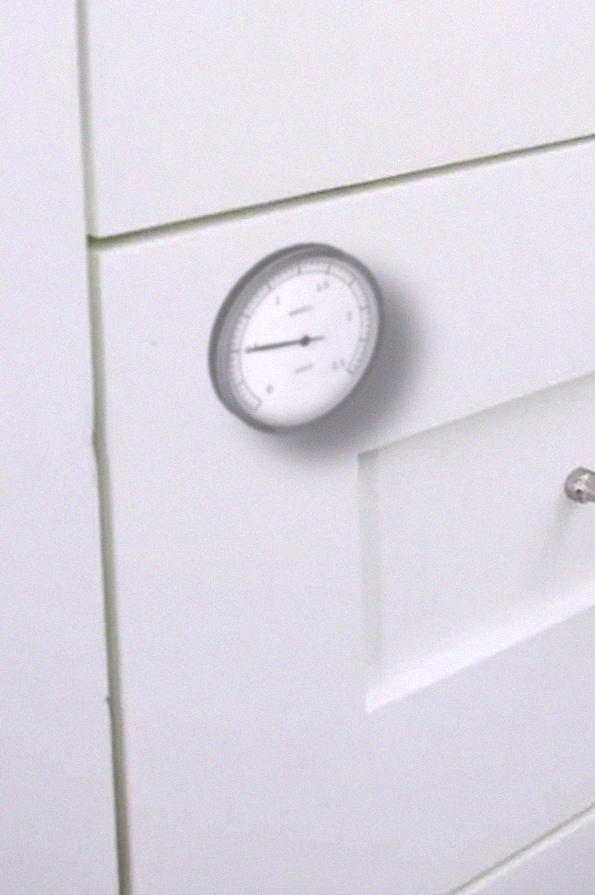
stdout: value=0.5 unit=A
